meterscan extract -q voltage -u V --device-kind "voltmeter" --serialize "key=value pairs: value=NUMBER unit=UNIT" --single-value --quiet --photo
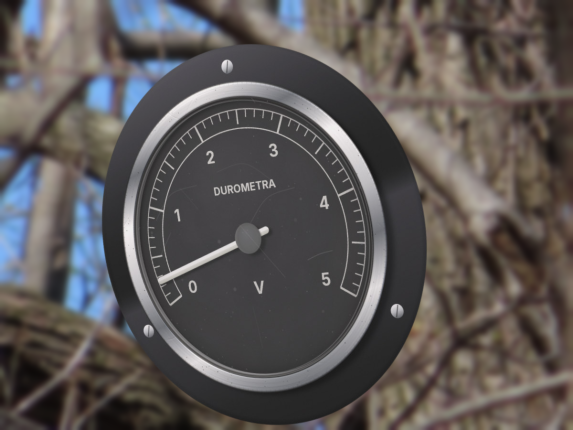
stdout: value=0.25 unit=V
